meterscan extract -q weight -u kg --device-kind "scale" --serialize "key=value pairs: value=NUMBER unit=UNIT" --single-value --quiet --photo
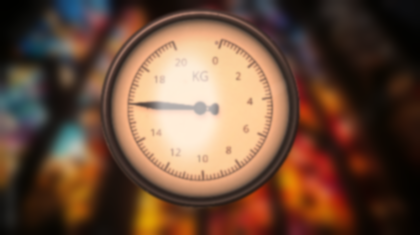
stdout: value=16 unit=kg
